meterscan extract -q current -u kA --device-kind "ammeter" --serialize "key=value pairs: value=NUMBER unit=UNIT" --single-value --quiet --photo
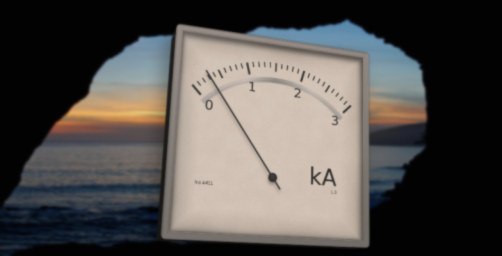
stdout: value=0.3 unit=kA
